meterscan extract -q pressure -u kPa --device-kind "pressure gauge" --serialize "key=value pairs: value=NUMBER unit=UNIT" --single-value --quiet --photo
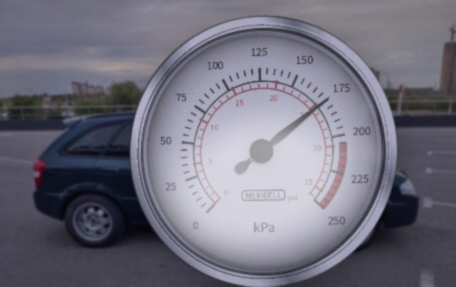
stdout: value=175 unit=kPa
